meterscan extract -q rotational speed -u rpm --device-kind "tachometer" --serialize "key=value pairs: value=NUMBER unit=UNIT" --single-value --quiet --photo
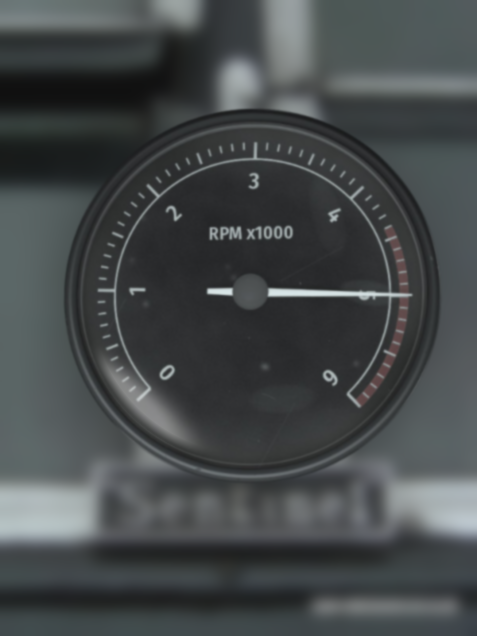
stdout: value=5000 unit=rpm
